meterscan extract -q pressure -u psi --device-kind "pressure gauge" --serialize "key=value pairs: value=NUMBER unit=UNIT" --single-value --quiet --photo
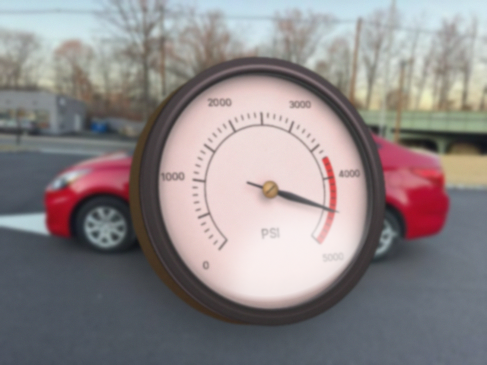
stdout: value=4500 unit=psi
